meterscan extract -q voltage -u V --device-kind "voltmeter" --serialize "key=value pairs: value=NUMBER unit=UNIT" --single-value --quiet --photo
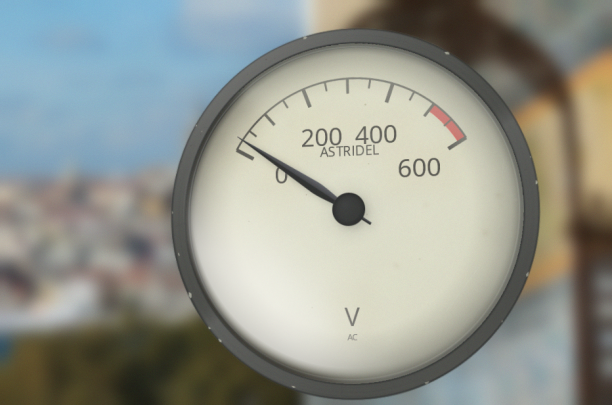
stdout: value=25 unit=V
